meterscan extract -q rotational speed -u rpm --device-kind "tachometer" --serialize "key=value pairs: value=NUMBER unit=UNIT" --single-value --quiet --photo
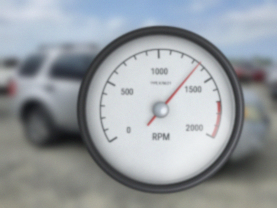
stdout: value=1350 unit=rpm
